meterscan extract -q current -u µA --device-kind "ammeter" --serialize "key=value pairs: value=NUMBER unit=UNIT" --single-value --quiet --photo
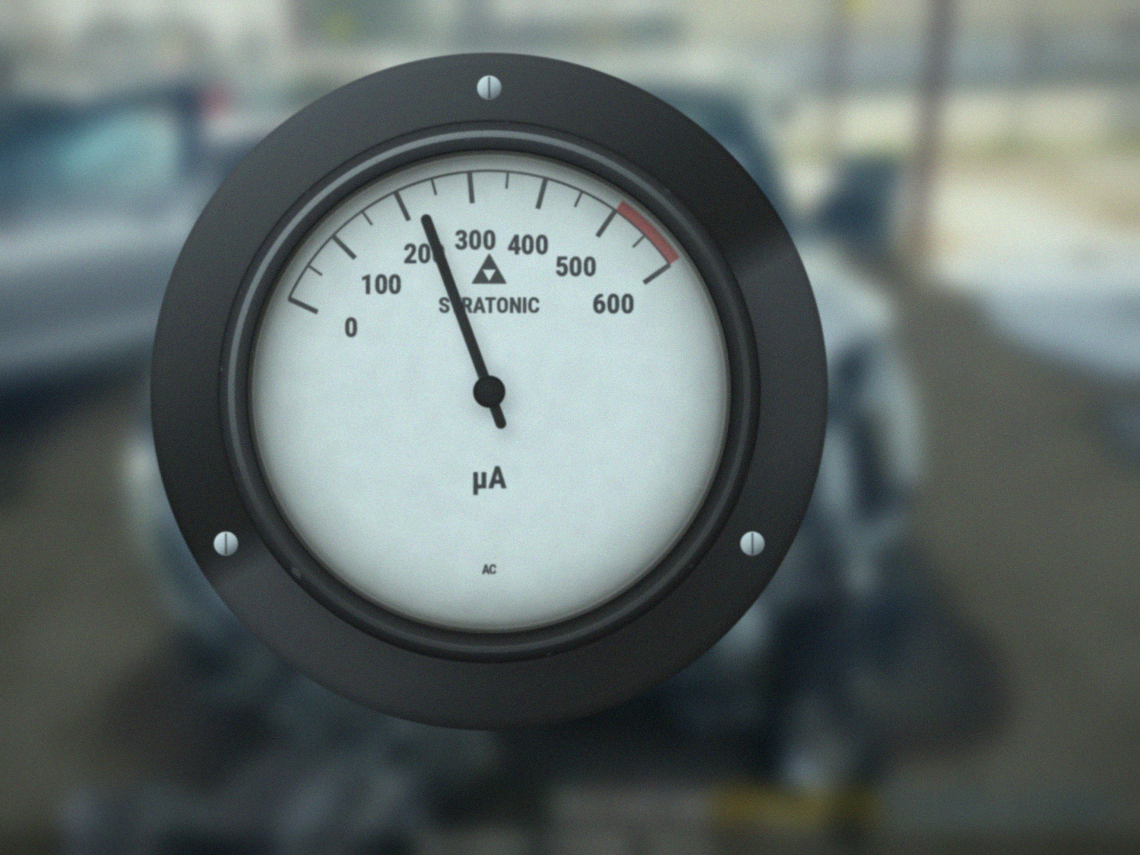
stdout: value=225 unit=µA
